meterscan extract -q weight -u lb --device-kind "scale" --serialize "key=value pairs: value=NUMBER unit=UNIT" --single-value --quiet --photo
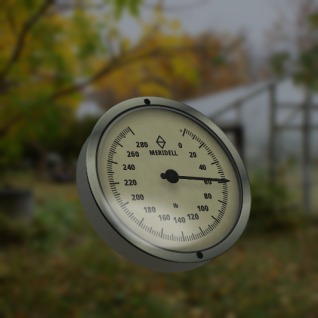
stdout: value=60 unit=lb
